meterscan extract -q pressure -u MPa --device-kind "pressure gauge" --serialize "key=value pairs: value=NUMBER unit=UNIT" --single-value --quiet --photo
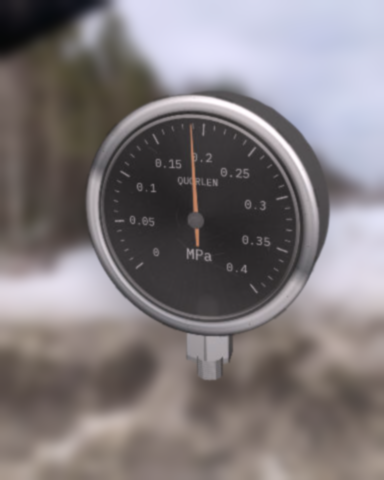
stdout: value=0.19 unit=MPa
